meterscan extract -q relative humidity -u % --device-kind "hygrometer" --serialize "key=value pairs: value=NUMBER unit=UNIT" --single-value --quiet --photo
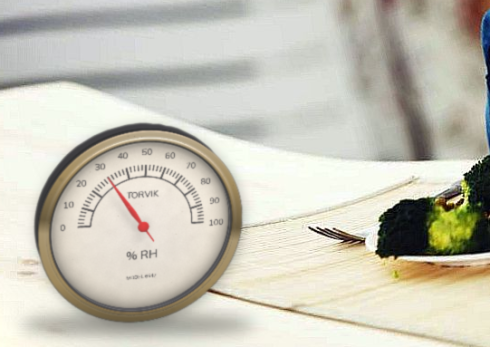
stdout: value=30 unit=%
